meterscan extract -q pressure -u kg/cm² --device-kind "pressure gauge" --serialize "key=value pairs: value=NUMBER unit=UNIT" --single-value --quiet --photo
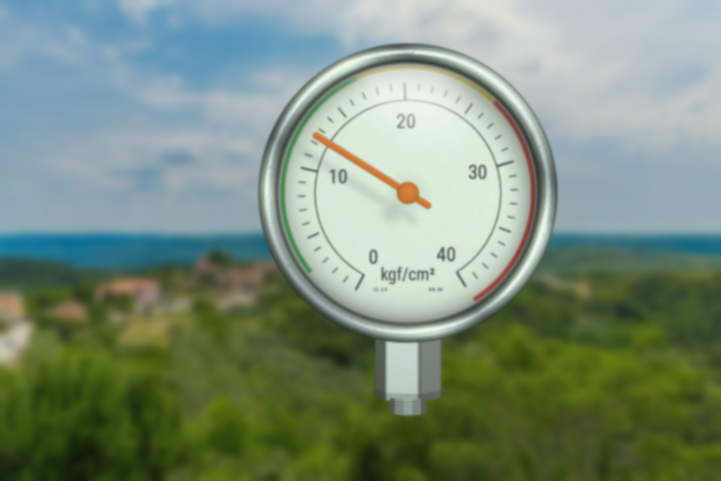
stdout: value=12.5 unit=kg/cm²
